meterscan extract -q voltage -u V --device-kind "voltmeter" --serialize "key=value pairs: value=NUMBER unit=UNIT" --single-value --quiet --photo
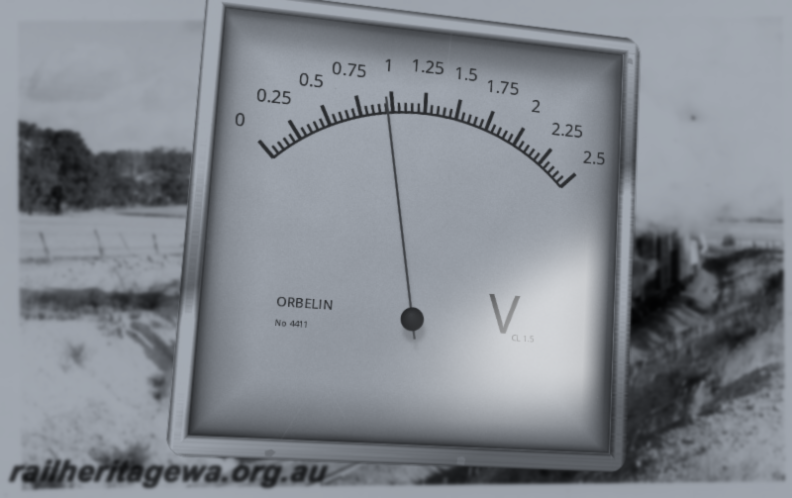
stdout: value=0.95 unit=V
